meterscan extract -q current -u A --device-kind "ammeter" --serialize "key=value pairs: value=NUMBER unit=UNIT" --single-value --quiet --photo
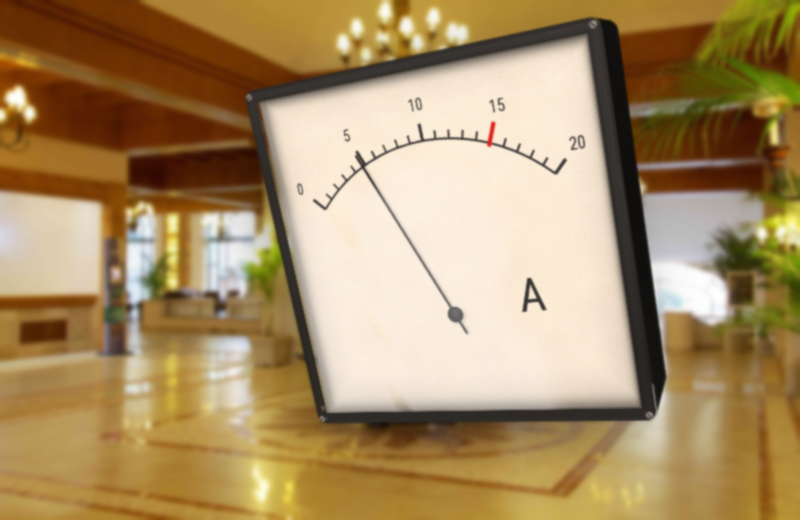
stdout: value=5 unit=A
